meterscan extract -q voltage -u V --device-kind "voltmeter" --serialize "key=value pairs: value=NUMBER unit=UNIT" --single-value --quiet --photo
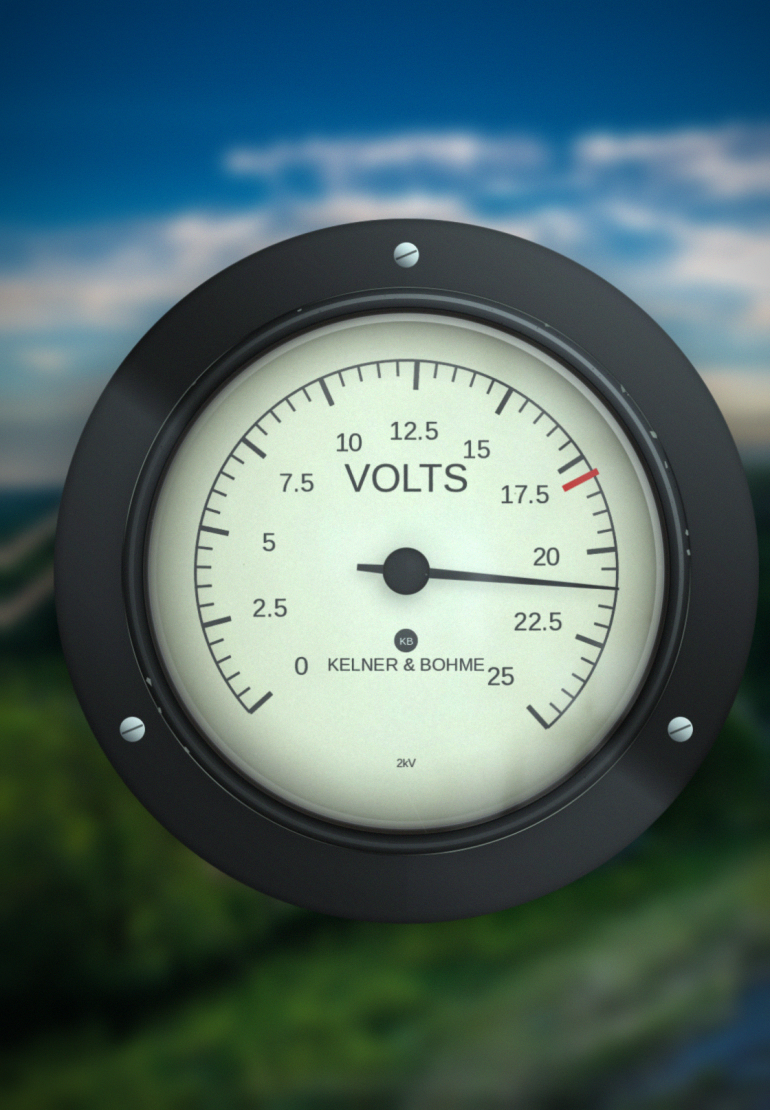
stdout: value=21 unit=V
